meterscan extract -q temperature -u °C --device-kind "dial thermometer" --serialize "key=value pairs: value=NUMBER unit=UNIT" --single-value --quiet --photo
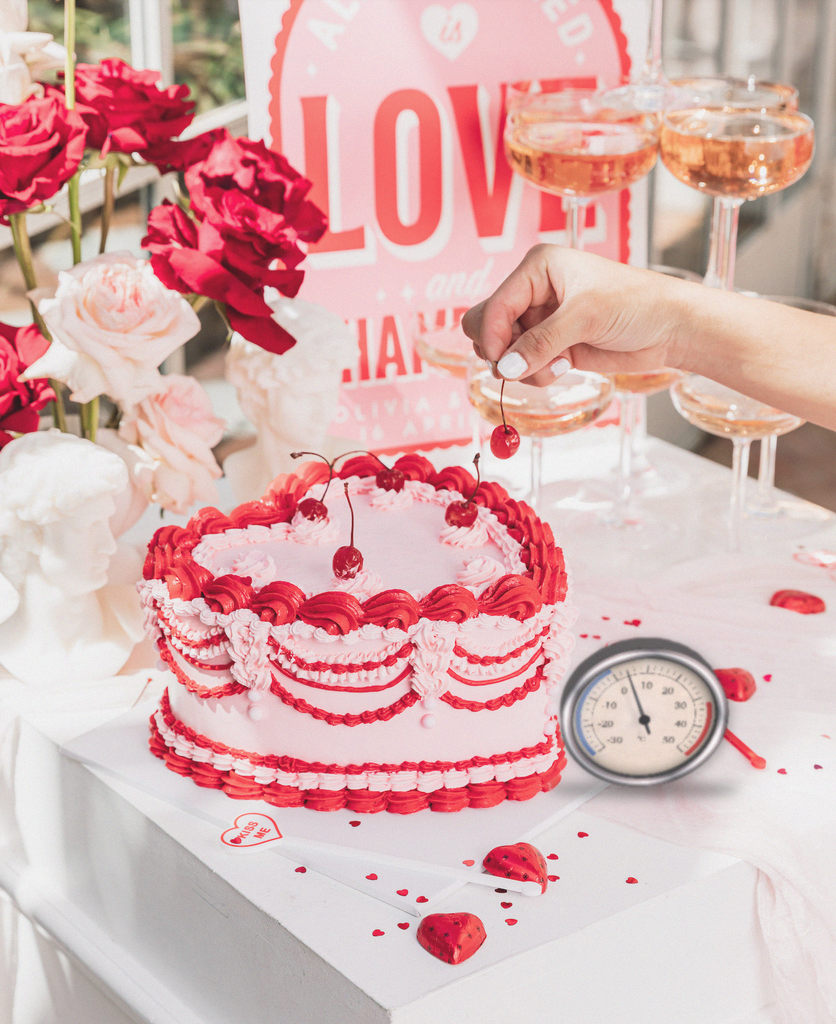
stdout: value=4 unit=°C
